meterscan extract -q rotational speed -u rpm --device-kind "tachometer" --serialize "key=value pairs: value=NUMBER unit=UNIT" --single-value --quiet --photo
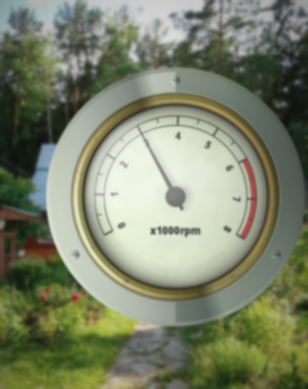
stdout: value=3000 unit=rpm
